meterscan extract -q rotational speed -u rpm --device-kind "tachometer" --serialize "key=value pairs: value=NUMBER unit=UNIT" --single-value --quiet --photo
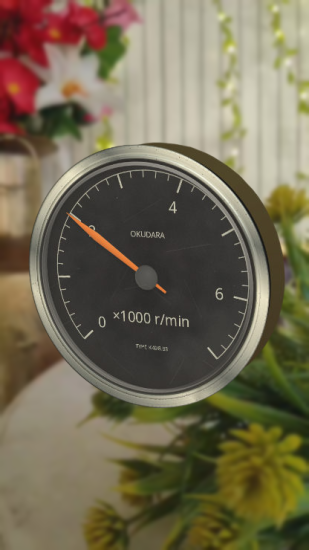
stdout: value=2000 unit=rpm
